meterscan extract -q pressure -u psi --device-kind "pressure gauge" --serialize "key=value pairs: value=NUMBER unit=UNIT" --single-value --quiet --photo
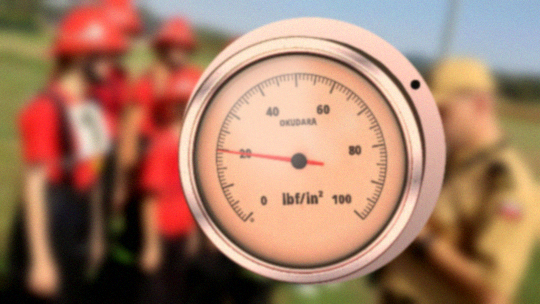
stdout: value=20 unit=psi
